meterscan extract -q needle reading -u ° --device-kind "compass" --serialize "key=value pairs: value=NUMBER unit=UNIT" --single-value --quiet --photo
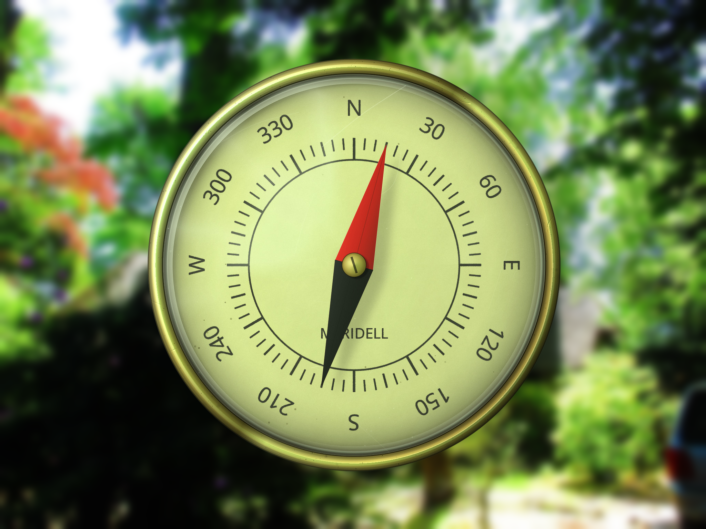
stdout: value=15 unit=°
